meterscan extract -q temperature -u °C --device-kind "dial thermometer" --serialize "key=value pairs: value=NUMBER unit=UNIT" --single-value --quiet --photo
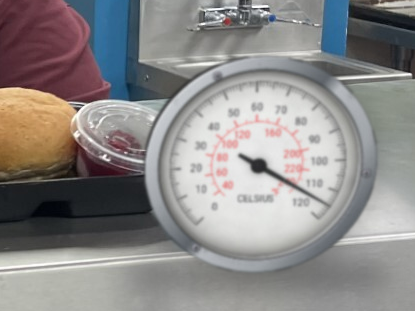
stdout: value=115 unit=°C
